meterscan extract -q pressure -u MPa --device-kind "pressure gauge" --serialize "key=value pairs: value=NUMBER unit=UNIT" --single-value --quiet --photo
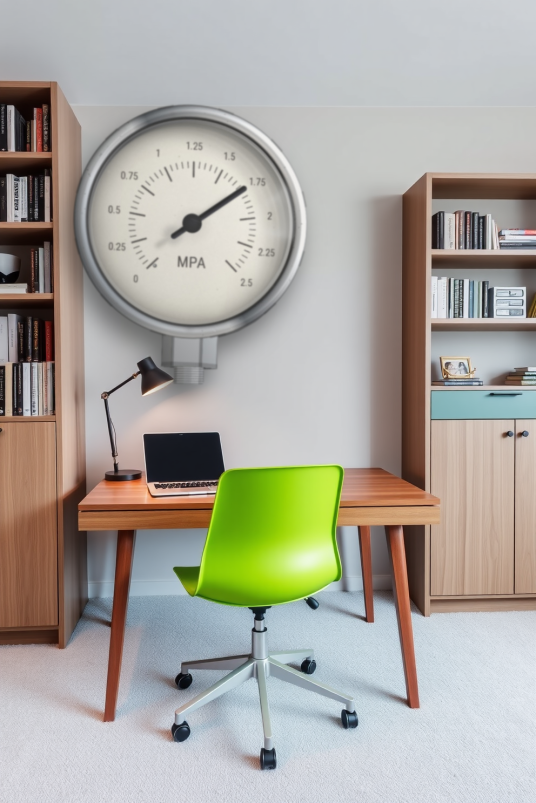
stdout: value=1.75 unit=MPa
